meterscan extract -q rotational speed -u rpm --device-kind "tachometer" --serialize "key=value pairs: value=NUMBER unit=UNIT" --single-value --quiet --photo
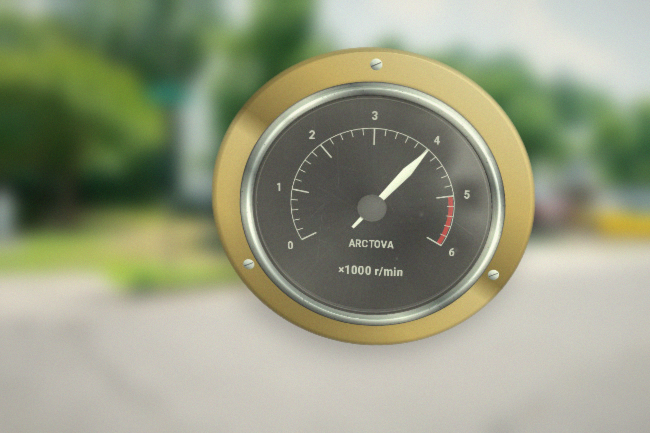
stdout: value=4000 unit=rpm
